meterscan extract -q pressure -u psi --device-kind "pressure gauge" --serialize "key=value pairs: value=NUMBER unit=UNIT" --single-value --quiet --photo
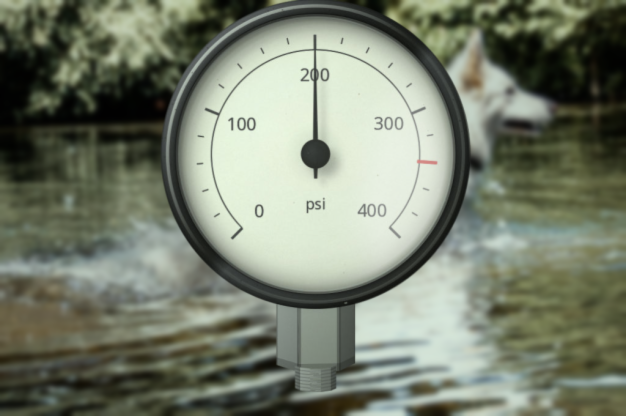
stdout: value=200 unit=psi
